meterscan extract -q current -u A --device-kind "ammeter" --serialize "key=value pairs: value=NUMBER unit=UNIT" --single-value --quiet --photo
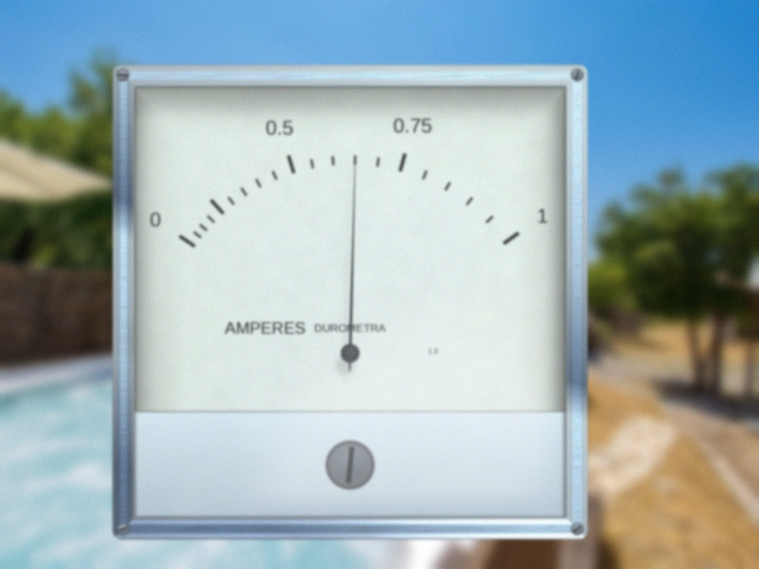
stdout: value=0.65 unit=A
